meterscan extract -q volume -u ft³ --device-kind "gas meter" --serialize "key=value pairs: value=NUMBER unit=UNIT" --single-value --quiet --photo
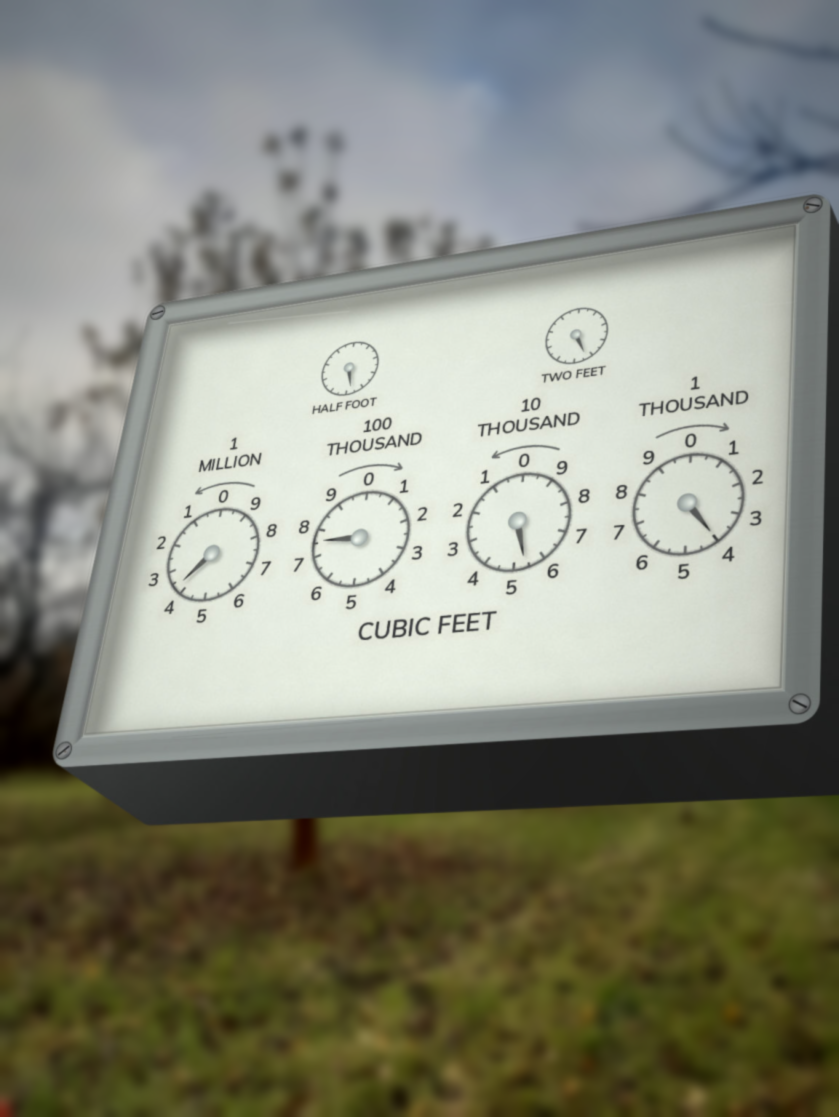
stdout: value=375400 unit=ft³
